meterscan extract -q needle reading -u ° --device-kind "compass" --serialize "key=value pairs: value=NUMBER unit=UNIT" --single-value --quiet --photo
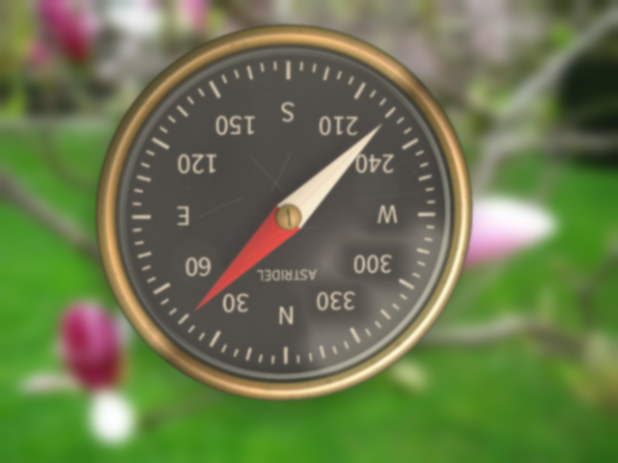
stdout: value=45 unit=°
